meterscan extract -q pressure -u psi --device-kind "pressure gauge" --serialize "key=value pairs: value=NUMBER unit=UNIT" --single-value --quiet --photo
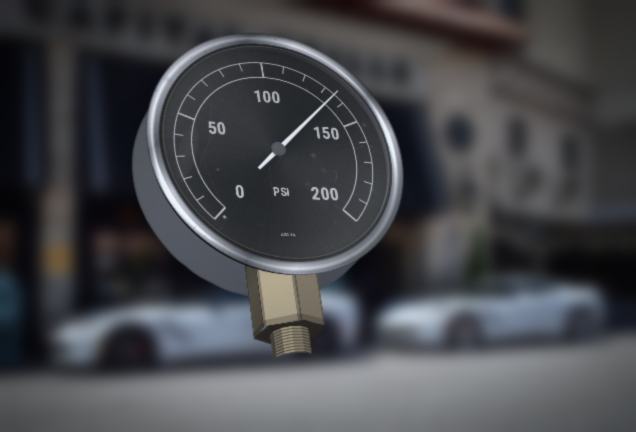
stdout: value=135 unit=psi
